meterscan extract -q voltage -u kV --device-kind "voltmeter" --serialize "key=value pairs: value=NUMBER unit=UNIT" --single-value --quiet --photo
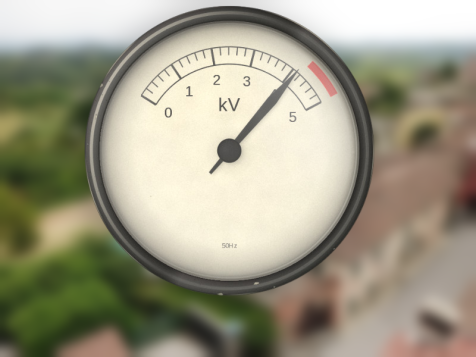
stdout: value=4.1 unit=kV
